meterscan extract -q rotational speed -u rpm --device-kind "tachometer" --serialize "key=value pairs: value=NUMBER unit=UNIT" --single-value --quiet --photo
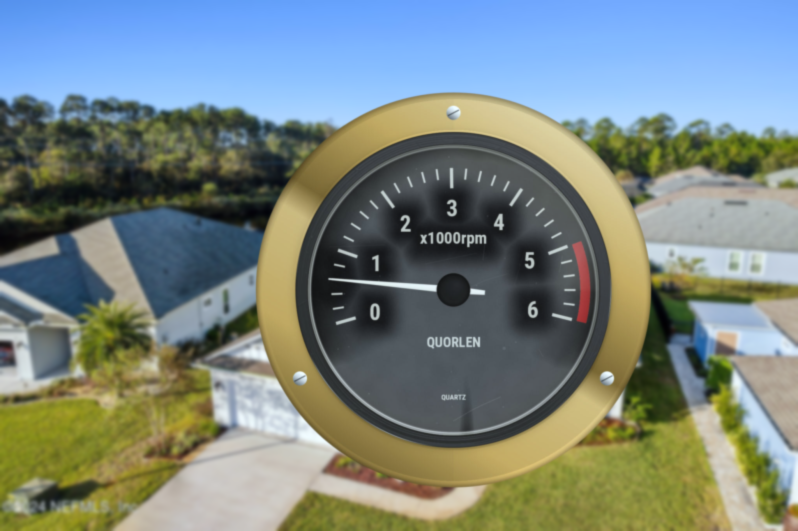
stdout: value=600 unit=rpm
